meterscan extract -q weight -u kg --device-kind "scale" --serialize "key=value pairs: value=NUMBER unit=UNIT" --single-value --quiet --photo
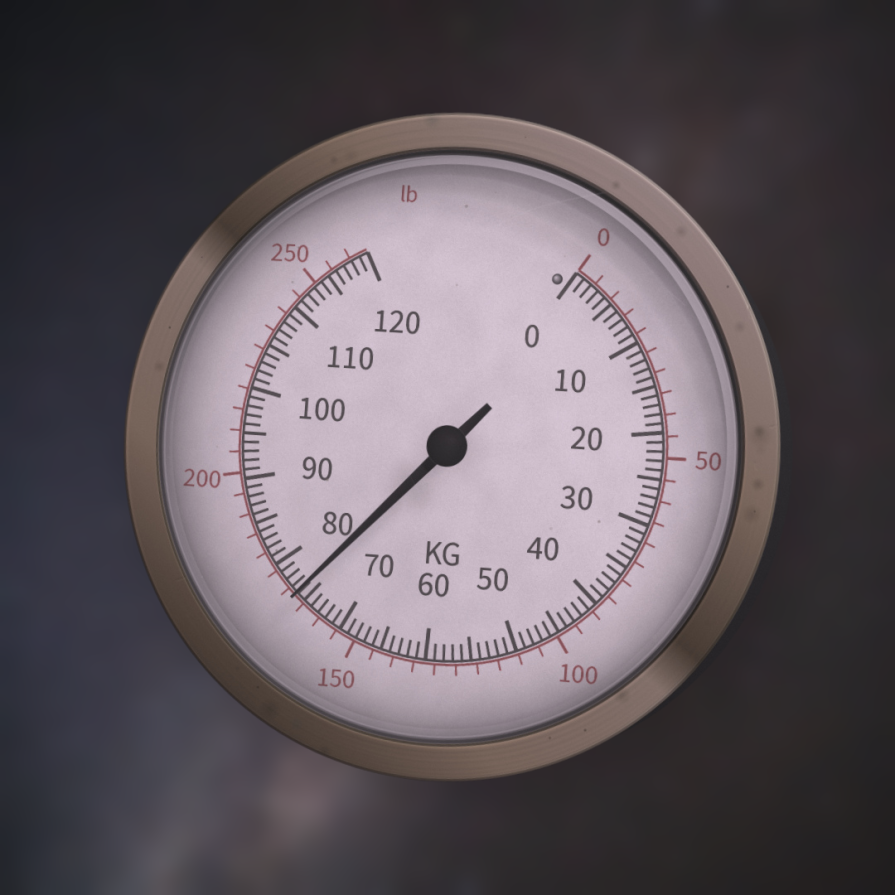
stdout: value=76 unit=kg
